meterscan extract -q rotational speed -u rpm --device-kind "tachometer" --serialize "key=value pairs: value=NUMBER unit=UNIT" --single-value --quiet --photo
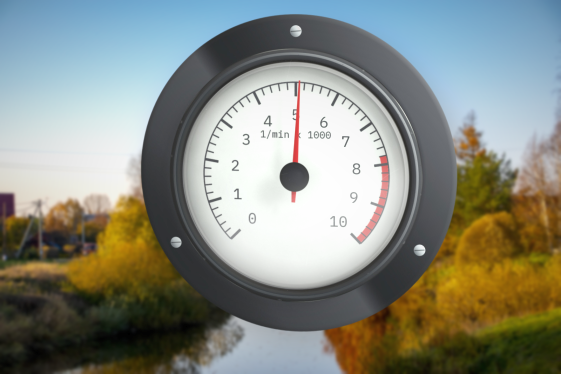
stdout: value=5100 unit=rpm
